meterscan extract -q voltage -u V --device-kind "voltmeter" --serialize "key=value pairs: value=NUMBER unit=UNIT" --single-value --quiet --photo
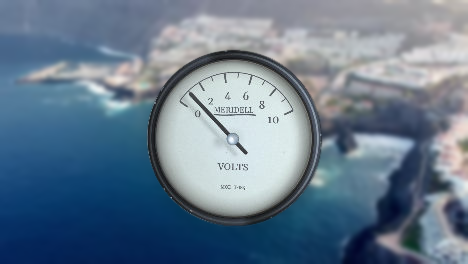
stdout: value=1 unit=V
